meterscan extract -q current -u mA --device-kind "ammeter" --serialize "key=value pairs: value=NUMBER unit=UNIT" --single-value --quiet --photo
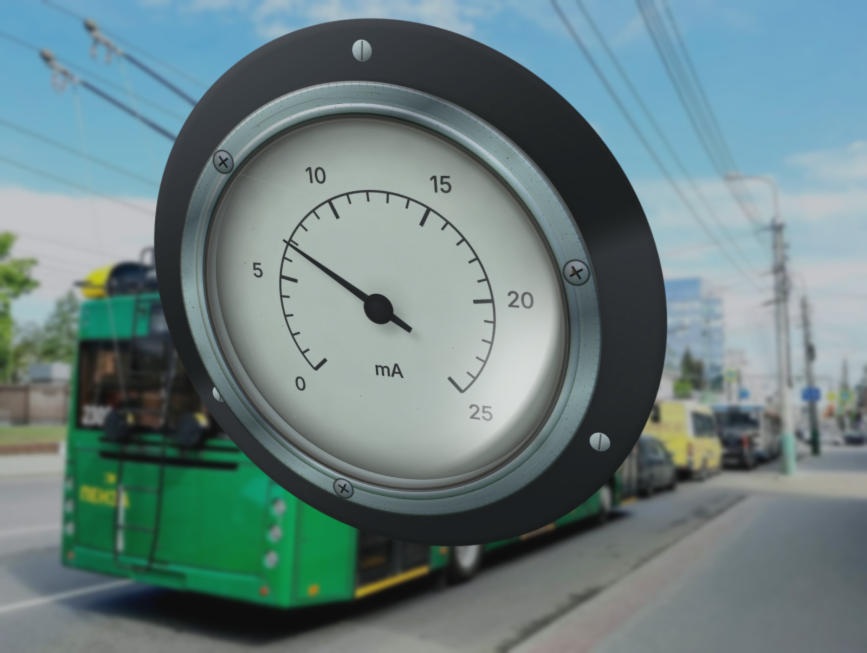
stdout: value=7 unit=mA
